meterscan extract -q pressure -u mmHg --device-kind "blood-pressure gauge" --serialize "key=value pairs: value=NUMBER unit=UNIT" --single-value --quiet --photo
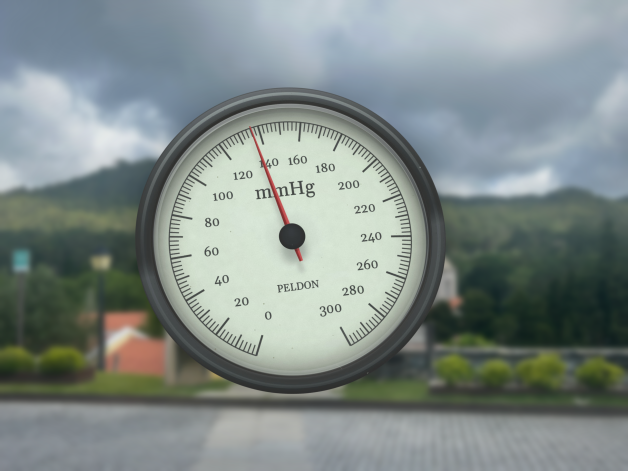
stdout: value=136 unit=mmHg
